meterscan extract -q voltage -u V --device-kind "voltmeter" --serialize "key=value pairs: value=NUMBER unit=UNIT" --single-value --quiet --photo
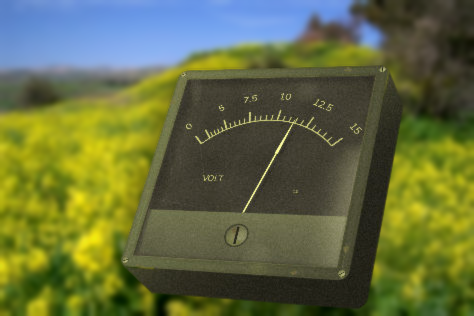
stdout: value=11.5 unit=V
